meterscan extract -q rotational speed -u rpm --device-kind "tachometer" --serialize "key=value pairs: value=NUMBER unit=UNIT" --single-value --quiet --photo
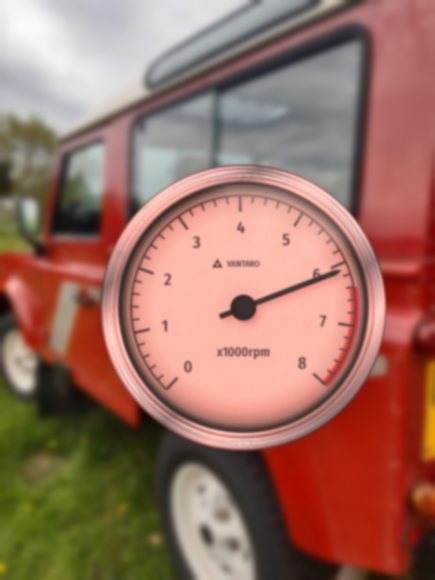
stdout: value=6100 unit=rpm
